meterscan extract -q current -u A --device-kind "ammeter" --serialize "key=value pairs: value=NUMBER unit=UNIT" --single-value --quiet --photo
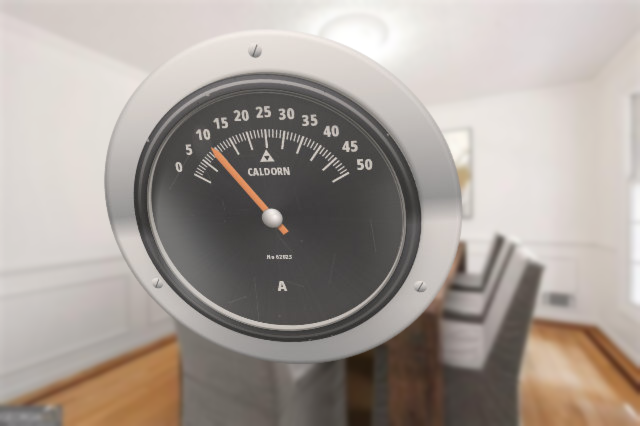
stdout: value=10 unit=A
